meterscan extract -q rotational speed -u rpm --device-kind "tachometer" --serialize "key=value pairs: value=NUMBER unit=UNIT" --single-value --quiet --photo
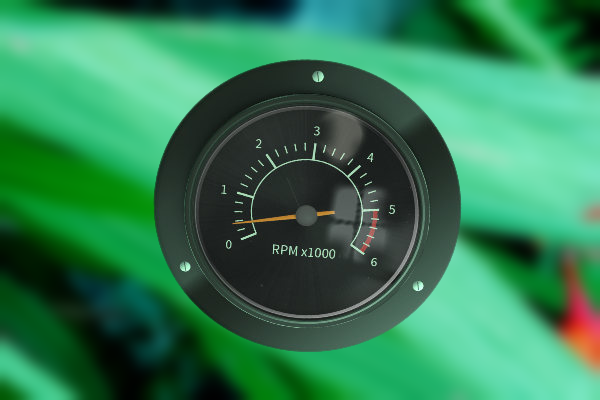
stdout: value=400 unit=rpm
